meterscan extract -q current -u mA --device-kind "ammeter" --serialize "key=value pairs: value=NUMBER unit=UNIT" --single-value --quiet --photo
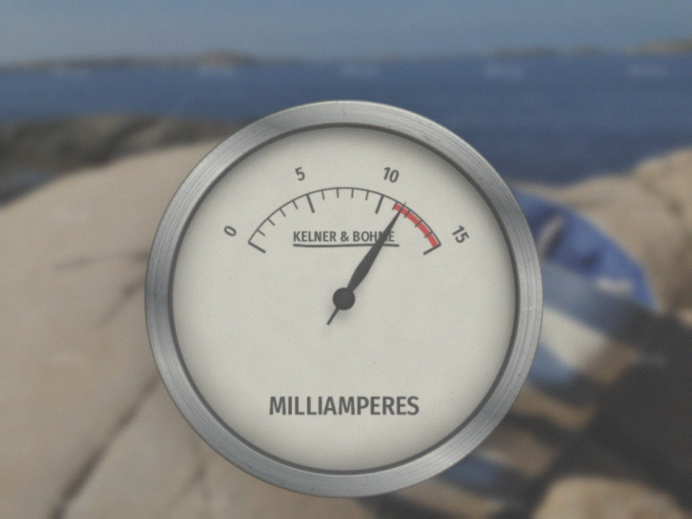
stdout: value=11.5 unit=mA
